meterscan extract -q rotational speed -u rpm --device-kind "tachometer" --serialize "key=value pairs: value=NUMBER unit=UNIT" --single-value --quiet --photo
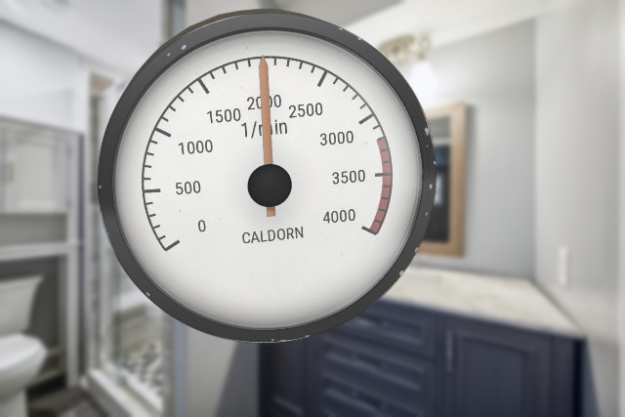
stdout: value=2000 unit=rpm
